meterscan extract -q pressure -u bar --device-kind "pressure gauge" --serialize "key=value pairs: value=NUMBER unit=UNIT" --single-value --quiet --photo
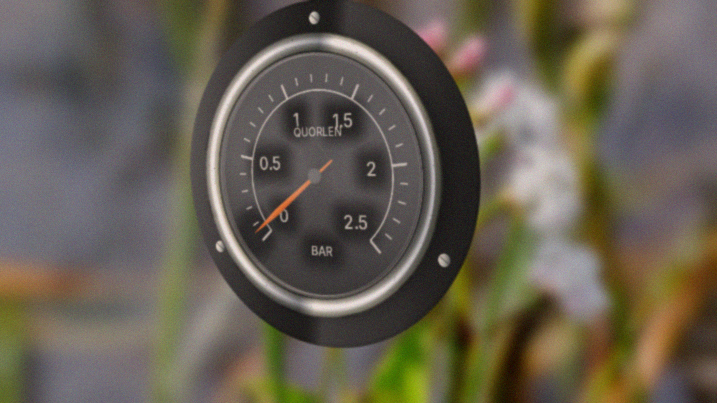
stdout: value=0.05 unit=bar
